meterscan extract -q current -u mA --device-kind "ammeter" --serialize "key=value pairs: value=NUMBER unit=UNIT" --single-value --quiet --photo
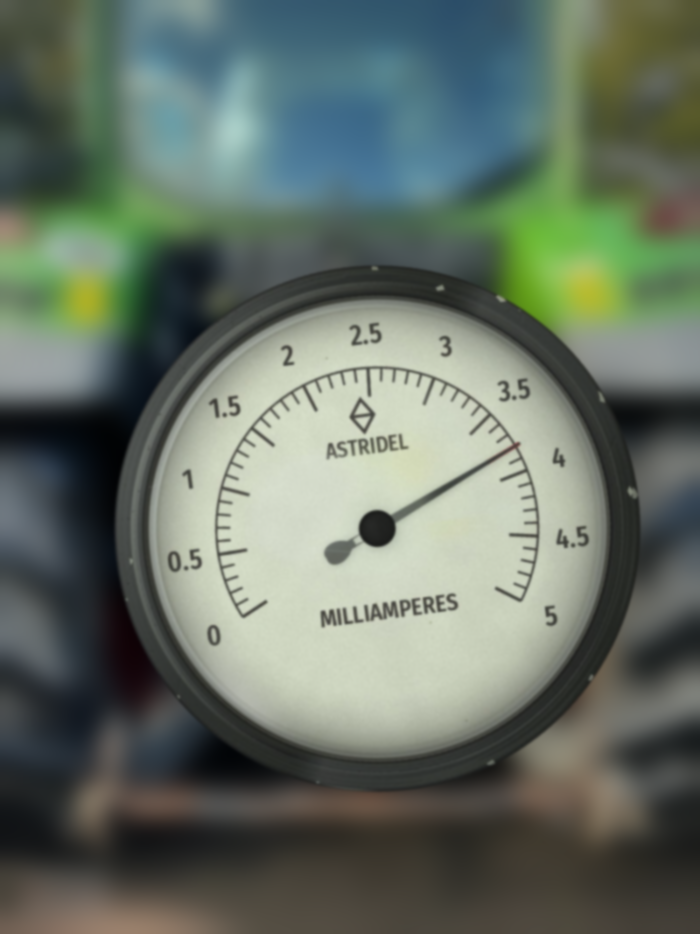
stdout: value=3.8 unit=mA
